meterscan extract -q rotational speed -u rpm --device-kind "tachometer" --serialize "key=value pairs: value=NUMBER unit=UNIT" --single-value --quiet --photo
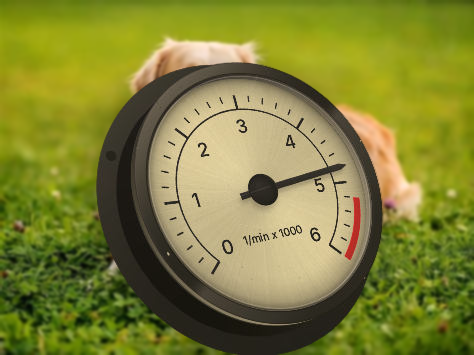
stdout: value=4800 unit=rpm
